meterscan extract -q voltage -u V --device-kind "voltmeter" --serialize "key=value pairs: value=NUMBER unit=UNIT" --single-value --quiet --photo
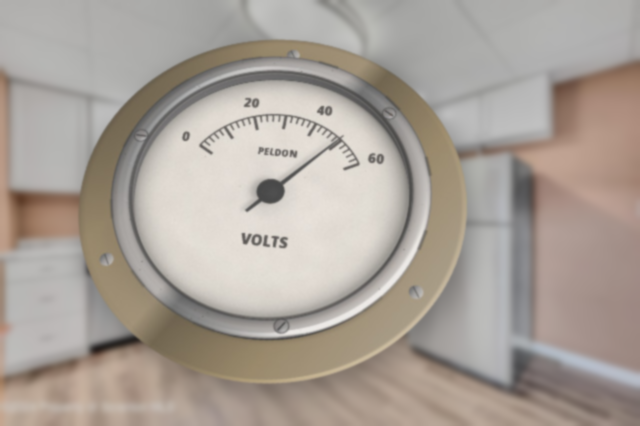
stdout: value=50 unit=V
